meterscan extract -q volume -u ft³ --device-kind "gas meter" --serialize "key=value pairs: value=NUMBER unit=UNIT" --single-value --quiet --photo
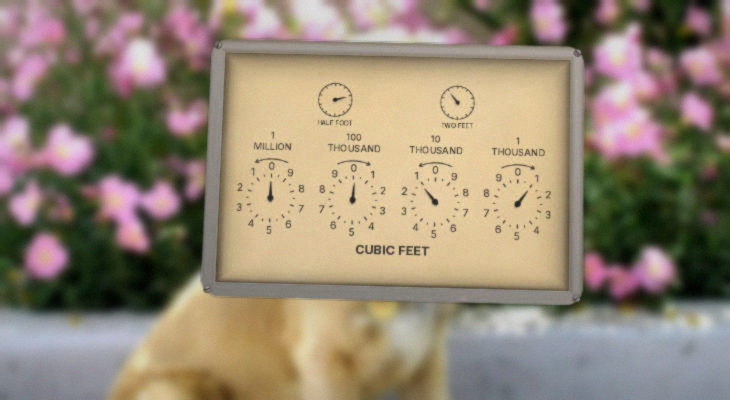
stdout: value=1100 unit=ft³
